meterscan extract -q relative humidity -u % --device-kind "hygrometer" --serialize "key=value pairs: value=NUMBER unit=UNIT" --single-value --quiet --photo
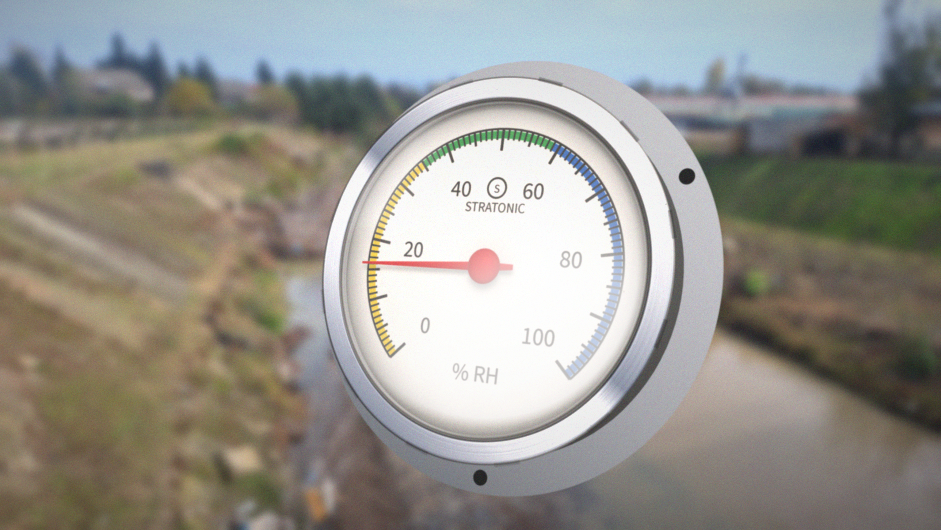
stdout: value=16 unit=%
